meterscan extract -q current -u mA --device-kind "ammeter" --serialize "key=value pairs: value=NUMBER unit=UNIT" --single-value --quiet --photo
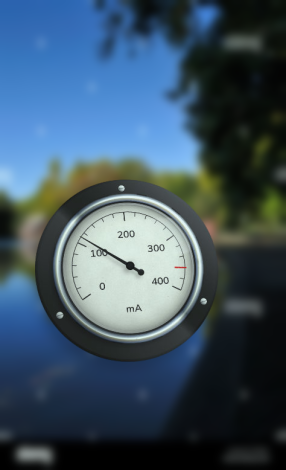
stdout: value=110 unit=mA
